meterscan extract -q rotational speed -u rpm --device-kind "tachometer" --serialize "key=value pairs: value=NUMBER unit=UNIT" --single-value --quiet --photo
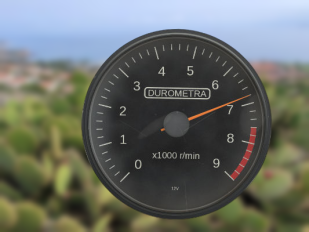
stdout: value=6800 unit=rpm
